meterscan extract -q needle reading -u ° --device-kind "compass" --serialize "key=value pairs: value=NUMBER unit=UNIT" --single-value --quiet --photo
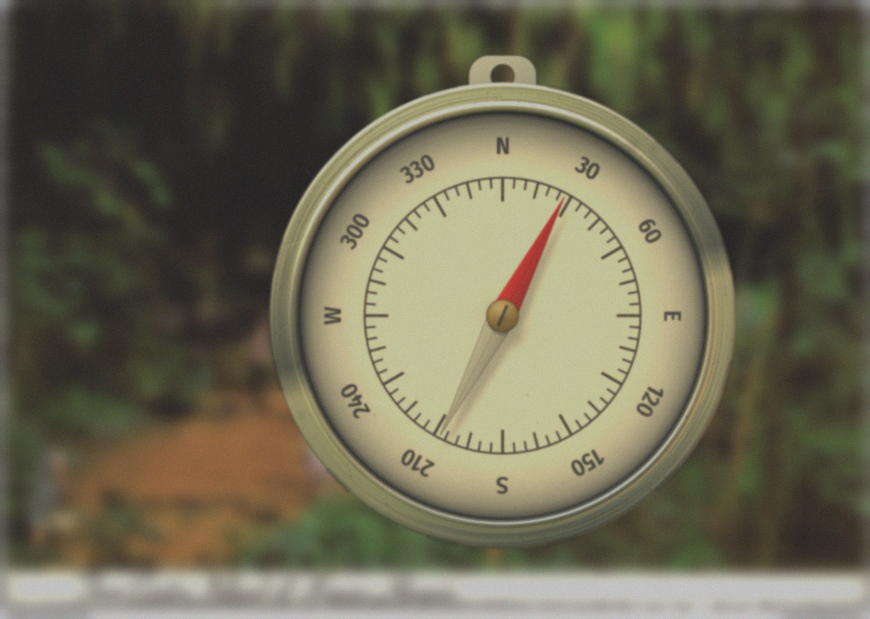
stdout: value=27.5 unit=°
